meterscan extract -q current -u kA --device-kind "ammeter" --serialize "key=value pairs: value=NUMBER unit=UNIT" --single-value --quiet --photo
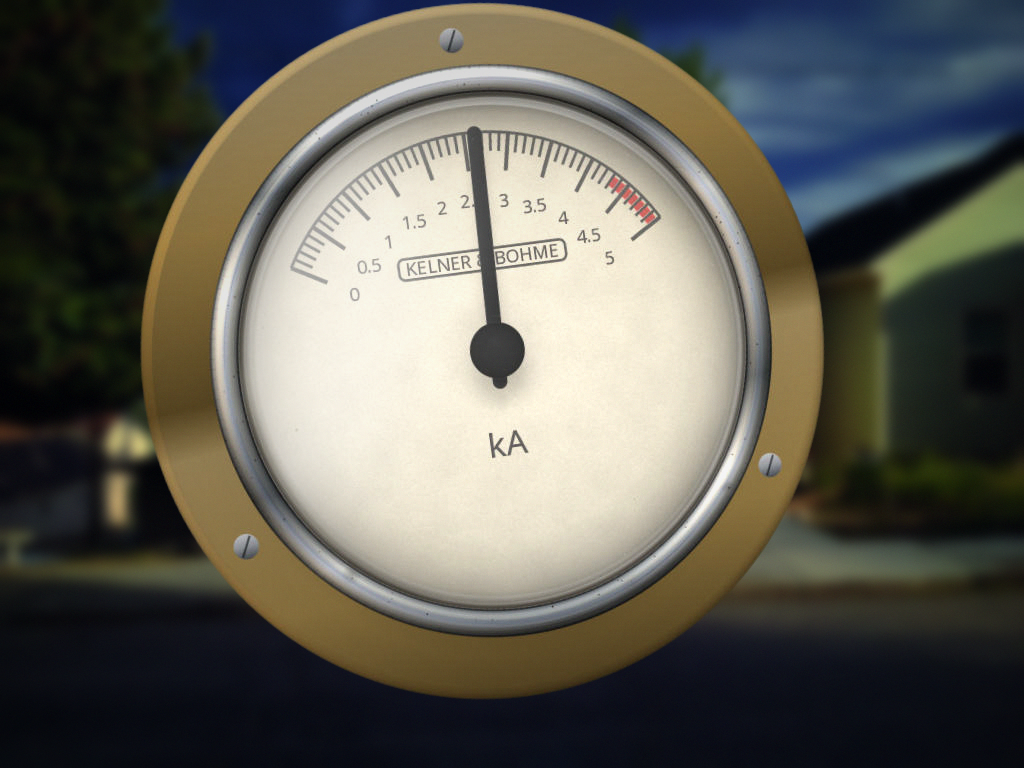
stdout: value=2.6 unit=kA
